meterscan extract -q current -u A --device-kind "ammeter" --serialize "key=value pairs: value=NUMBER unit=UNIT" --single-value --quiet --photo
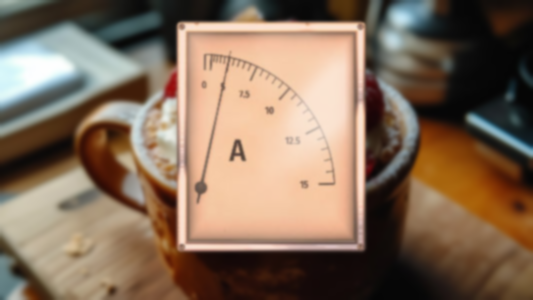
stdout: value=5 unit=A
